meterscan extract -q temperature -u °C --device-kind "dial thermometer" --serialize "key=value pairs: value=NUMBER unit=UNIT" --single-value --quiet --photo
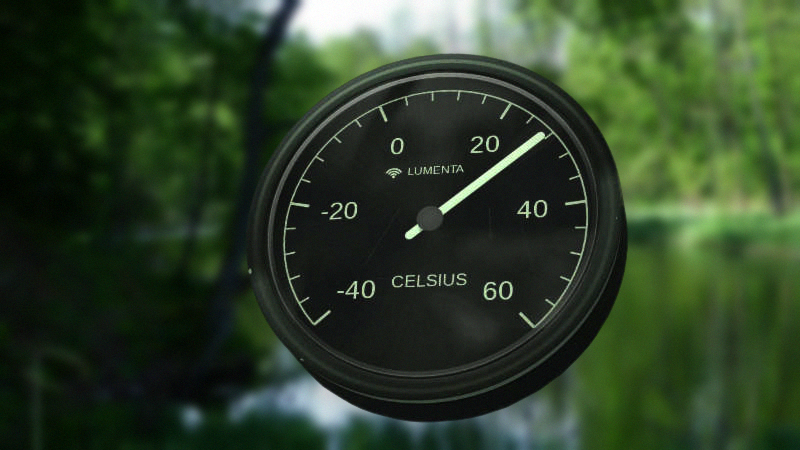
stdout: value=28 unit=°C
